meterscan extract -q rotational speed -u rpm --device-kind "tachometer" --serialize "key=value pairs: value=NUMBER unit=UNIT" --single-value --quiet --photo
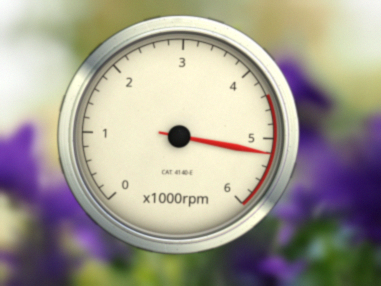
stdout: value=5200 unit=rpm
